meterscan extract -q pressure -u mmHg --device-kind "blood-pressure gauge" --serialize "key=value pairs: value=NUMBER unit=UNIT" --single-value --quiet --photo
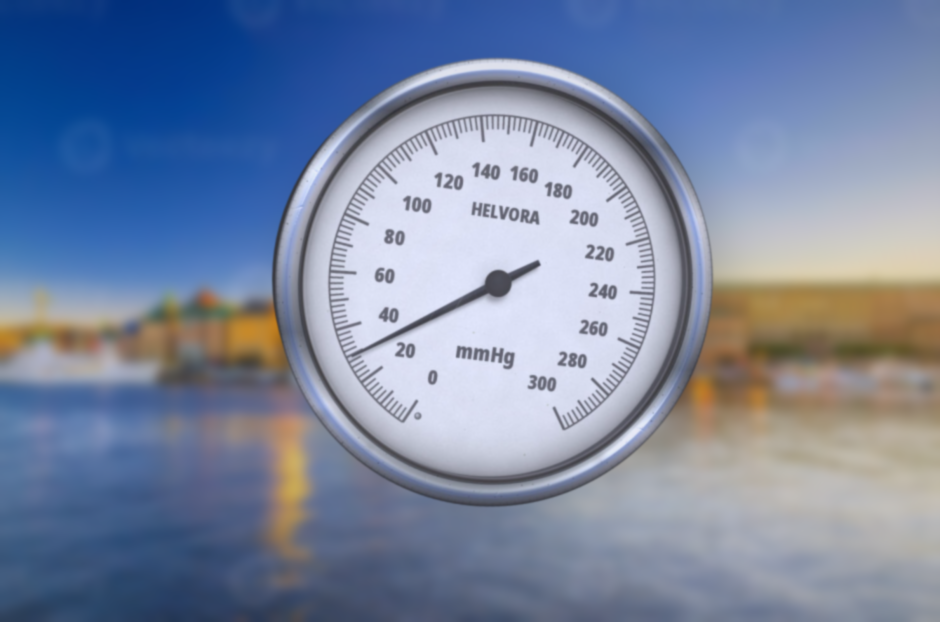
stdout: value=30 unit=mmHg
